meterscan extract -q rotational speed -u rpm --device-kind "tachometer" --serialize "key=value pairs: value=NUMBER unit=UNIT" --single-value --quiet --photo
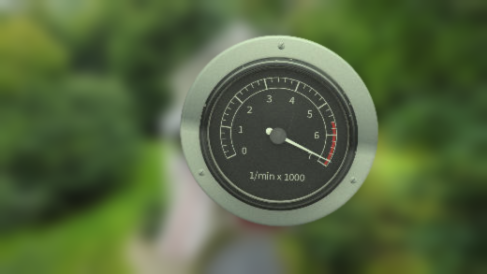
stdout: value=6800 unit=rpm
